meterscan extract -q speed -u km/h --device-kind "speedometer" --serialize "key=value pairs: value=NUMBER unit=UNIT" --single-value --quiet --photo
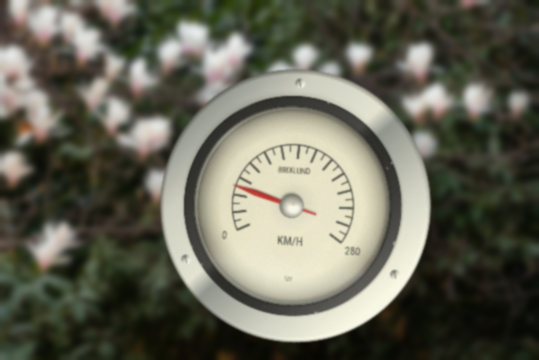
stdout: value=50 unit=km/h
